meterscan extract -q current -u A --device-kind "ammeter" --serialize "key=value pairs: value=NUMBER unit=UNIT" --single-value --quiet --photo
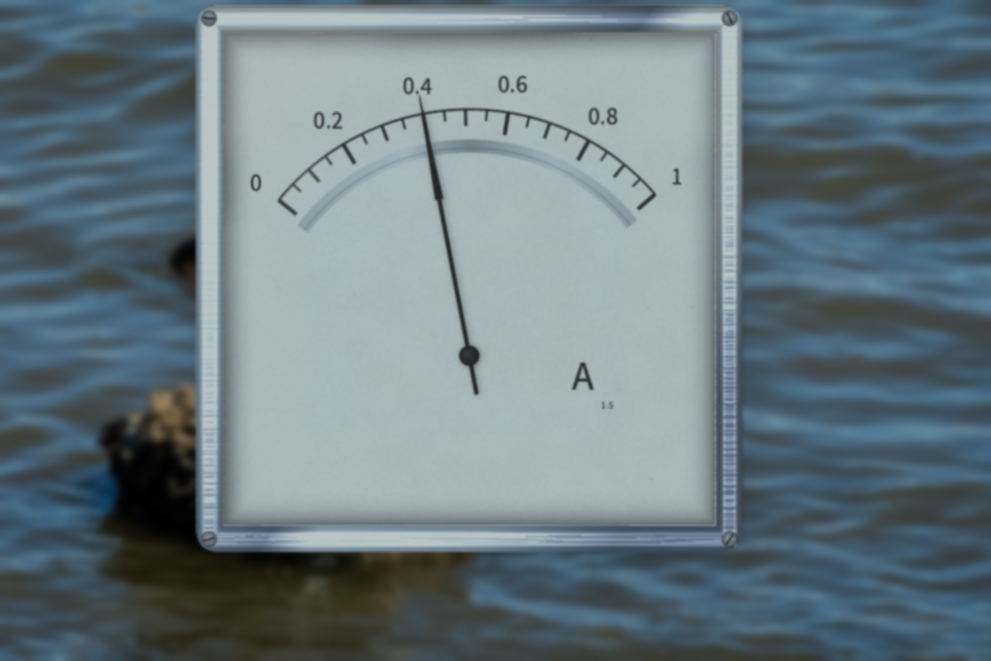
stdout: value=0.4 unit=A
